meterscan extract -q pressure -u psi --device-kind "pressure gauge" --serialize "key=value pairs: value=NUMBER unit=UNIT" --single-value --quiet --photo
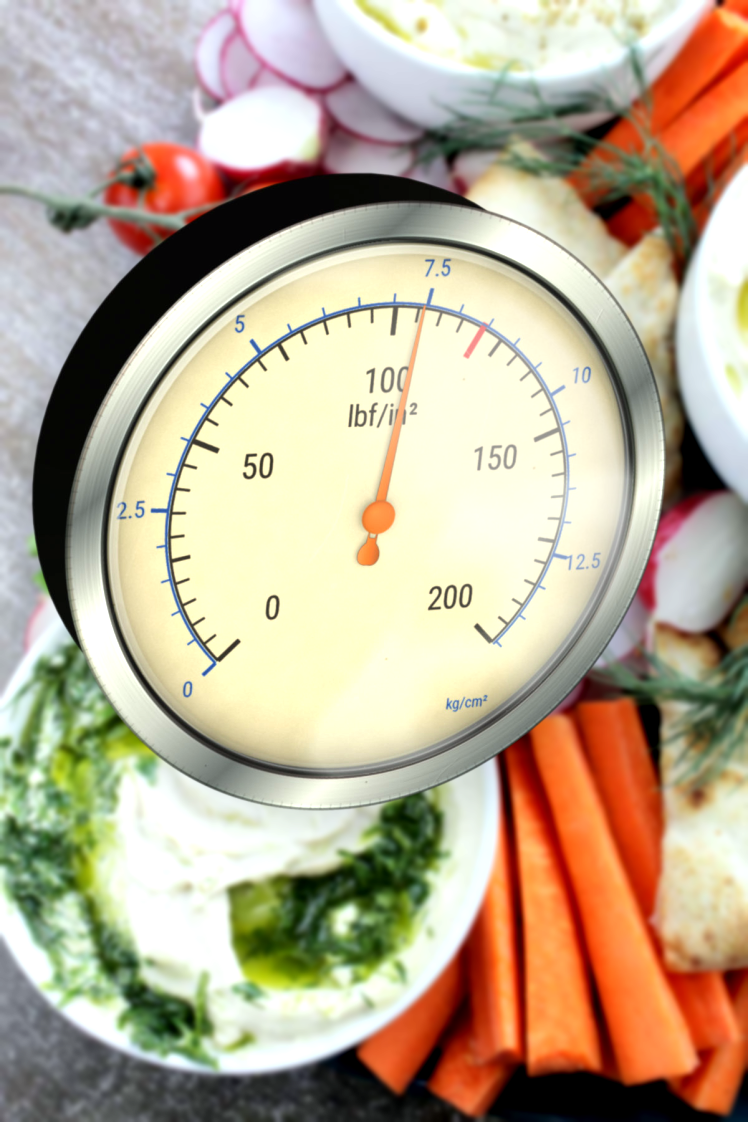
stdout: value=105 unit=psi
